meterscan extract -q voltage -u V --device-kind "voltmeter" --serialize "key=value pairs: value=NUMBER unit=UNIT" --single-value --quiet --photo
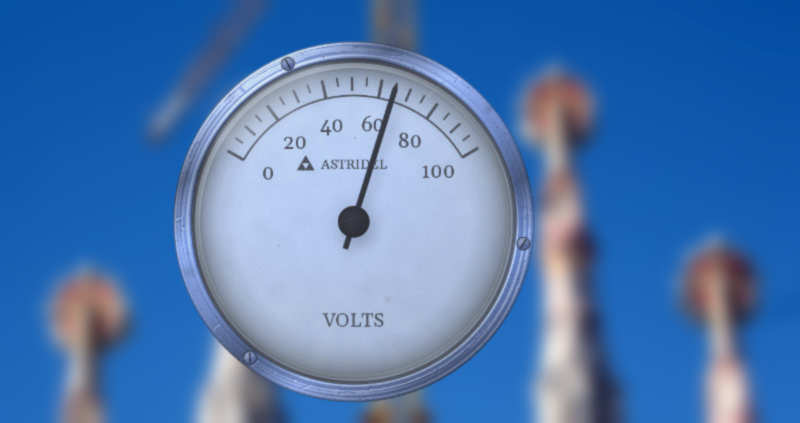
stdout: value=65 unit=V
